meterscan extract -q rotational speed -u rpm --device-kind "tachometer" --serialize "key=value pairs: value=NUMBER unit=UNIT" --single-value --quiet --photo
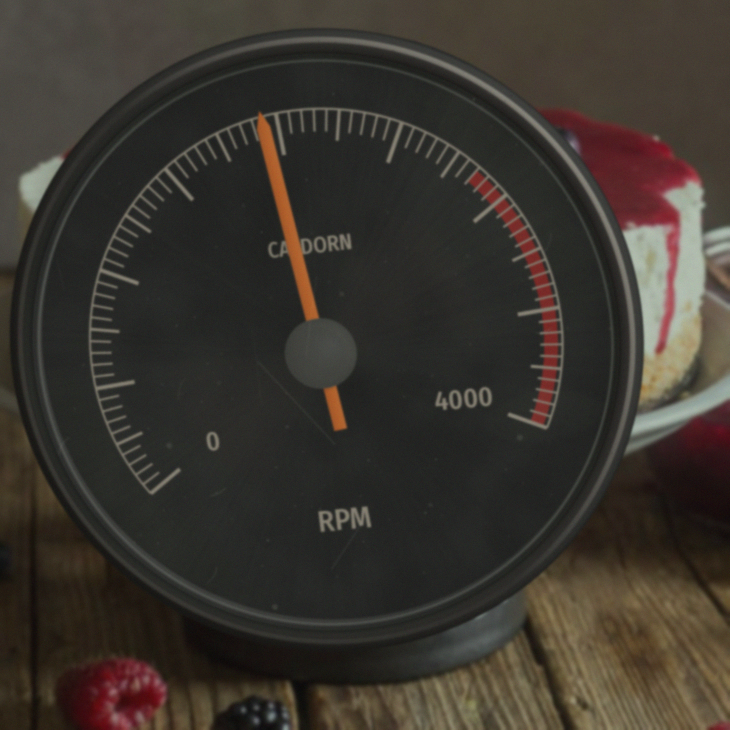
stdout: value=1950 unit=rpm
